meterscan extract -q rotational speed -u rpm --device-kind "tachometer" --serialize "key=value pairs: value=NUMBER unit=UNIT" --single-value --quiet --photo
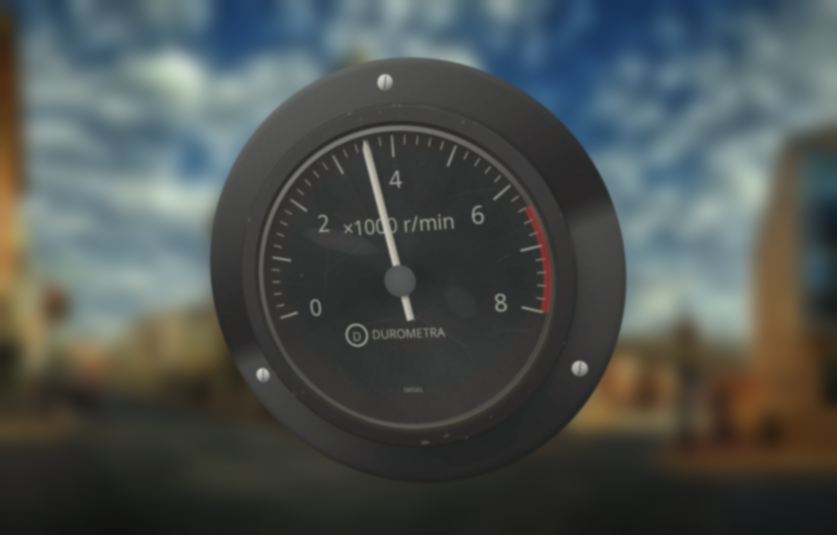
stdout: value=3600 unit=rpm
